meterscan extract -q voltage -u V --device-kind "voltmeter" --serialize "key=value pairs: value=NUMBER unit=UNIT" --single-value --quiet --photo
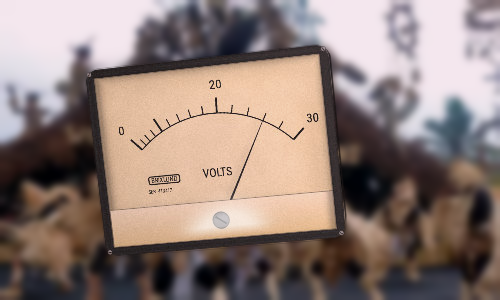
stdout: value=26 unit=V
